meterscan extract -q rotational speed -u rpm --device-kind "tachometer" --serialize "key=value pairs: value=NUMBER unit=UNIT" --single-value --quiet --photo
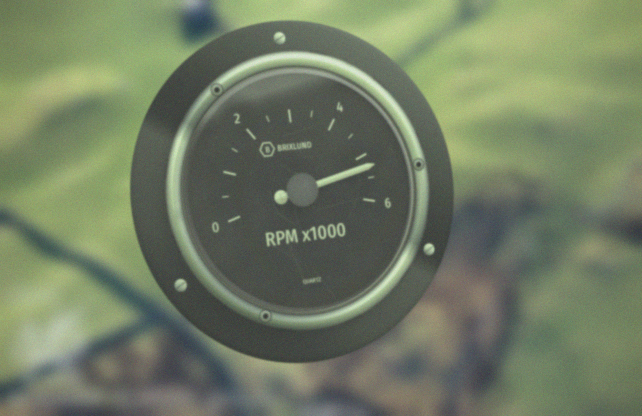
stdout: value=5250 unit=rpm
